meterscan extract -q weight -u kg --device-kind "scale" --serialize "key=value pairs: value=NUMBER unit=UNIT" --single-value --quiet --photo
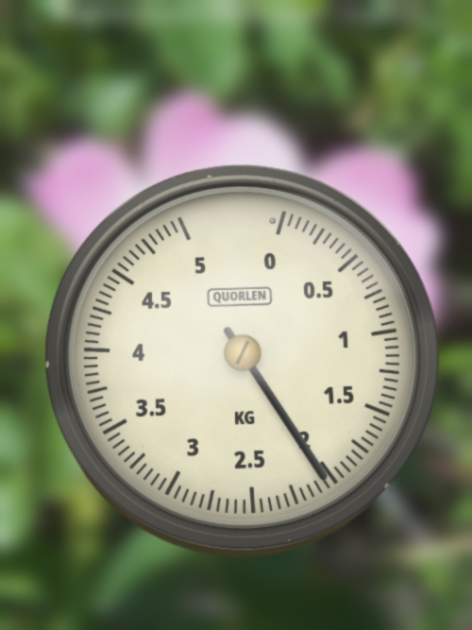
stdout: value=2.05 unit=kg
